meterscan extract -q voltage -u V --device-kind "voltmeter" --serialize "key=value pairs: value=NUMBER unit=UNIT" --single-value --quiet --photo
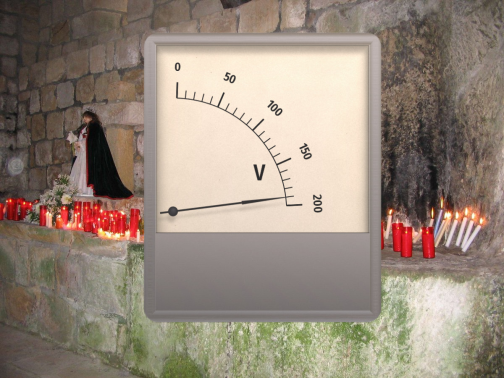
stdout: value=190 unit=V
